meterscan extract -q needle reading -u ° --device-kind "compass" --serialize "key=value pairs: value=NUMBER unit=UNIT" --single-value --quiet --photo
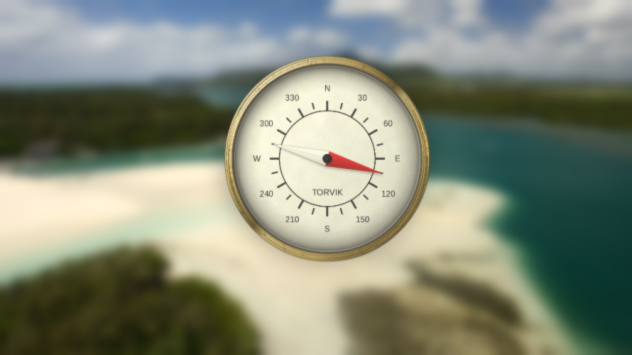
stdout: value=105 unit=°
